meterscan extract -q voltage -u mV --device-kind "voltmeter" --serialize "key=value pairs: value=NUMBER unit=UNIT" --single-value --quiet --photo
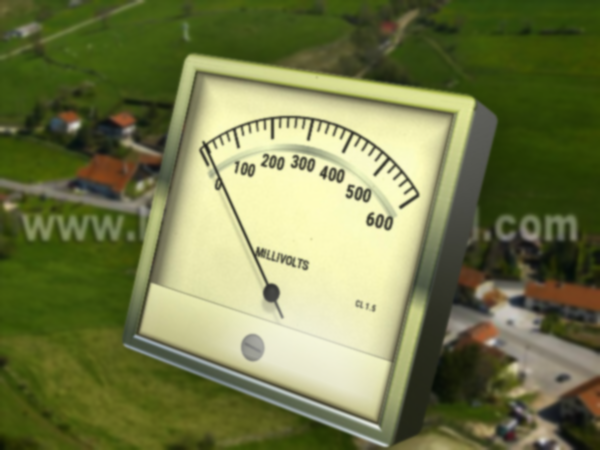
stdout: value=20 unit=mV
